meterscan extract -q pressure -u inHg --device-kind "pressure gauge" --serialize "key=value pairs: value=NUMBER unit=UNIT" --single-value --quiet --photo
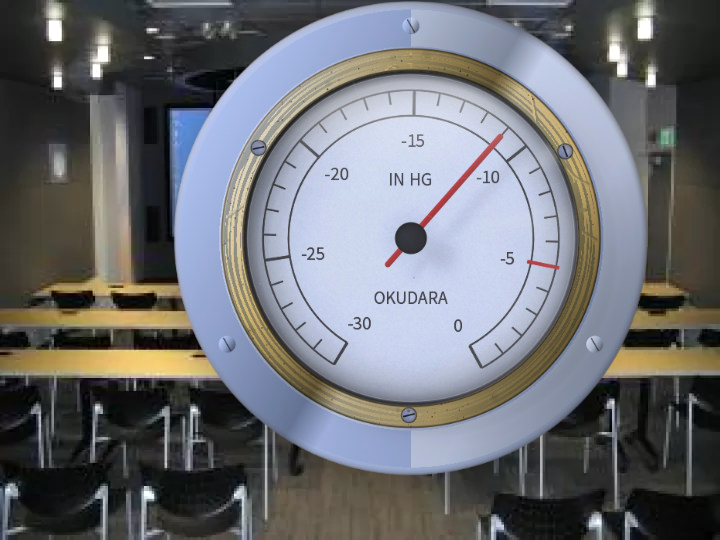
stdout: value=-11 unit=inHg
